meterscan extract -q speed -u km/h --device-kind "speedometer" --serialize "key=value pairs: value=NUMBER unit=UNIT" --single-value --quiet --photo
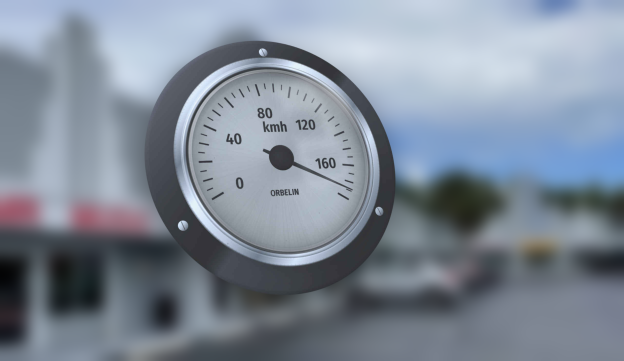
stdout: value=175 unit=km/h
